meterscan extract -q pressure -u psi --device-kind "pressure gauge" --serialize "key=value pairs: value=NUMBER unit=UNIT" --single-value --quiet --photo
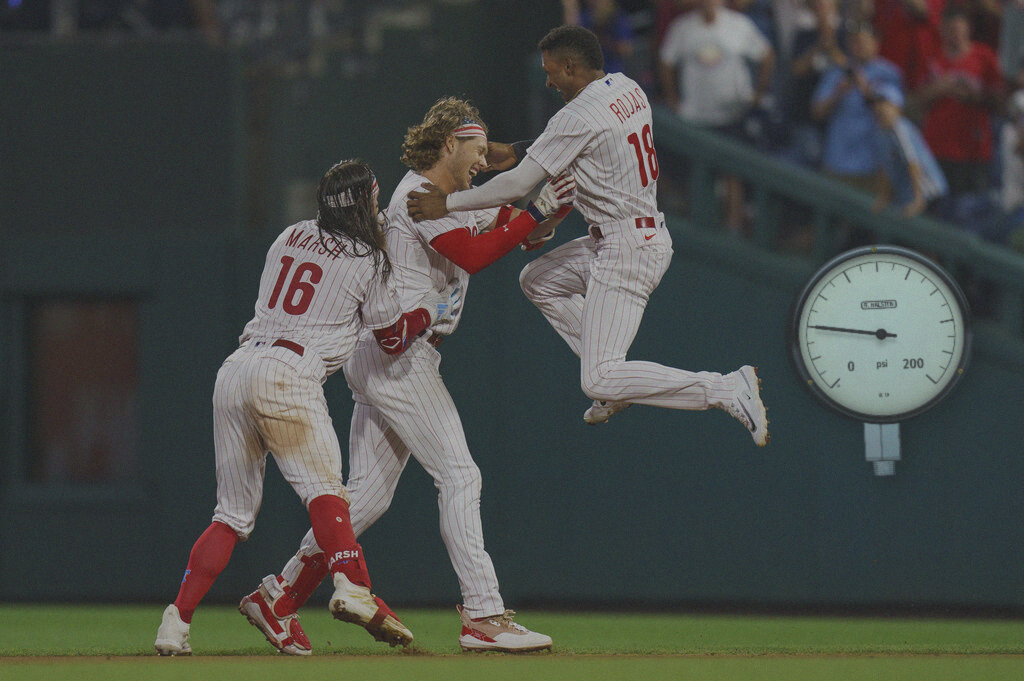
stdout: value=40 unit=psi
